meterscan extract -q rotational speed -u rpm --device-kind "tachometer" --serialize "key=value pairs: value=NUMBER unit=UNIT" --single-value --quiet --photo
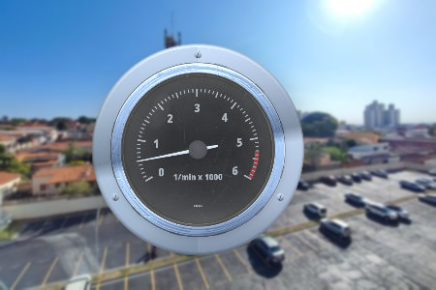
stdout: value=500 unit=rpm
